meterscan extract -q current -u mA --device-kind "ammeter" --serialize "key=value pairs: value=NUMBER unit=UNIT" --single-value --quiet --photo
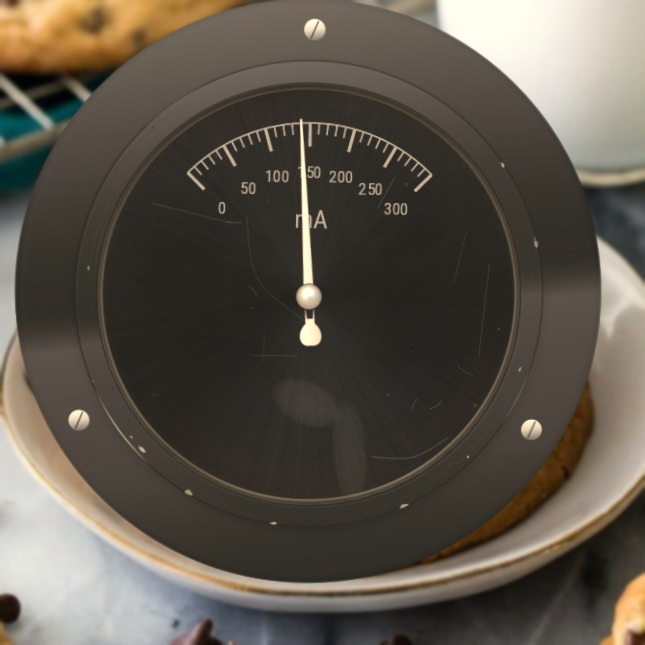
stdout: value=140 unit=mA
